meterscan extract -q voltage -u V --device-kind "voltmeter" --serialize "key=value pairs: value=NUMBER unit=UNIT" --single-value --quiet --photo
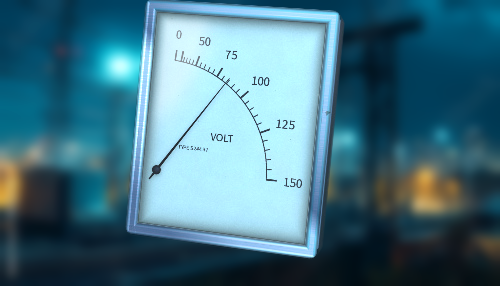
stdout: value=85 unit=V
